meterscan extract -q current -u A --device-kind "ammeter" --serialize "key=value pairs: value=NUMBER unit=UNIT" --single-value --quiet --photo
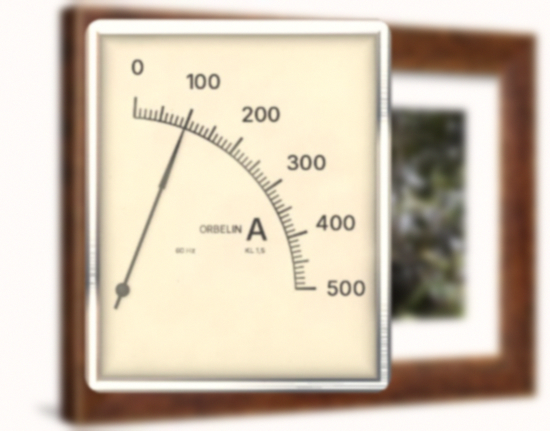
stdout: value=100 unit=A
